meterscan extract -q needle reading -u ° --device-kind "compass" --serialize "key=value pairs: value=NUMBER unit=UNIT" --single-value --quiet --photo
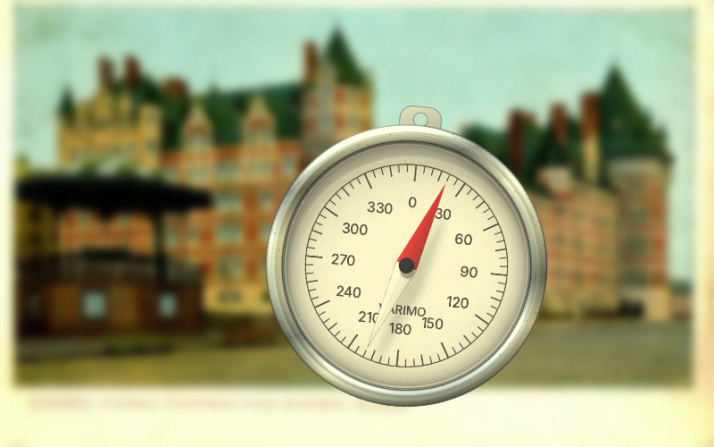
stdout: value=20 unit=°
